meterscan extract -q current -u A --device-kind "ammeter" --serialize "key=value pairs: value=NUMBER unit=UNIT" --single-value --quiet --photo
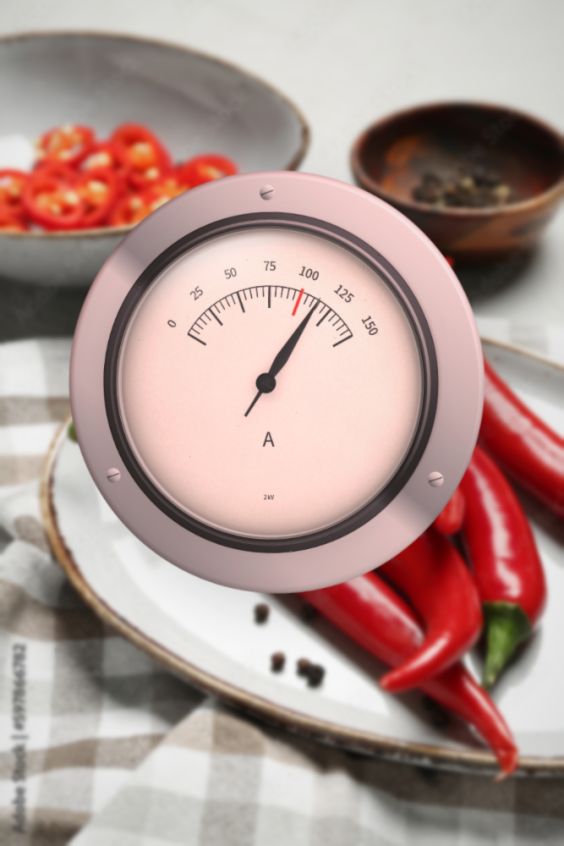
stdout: value=115 unit=A
